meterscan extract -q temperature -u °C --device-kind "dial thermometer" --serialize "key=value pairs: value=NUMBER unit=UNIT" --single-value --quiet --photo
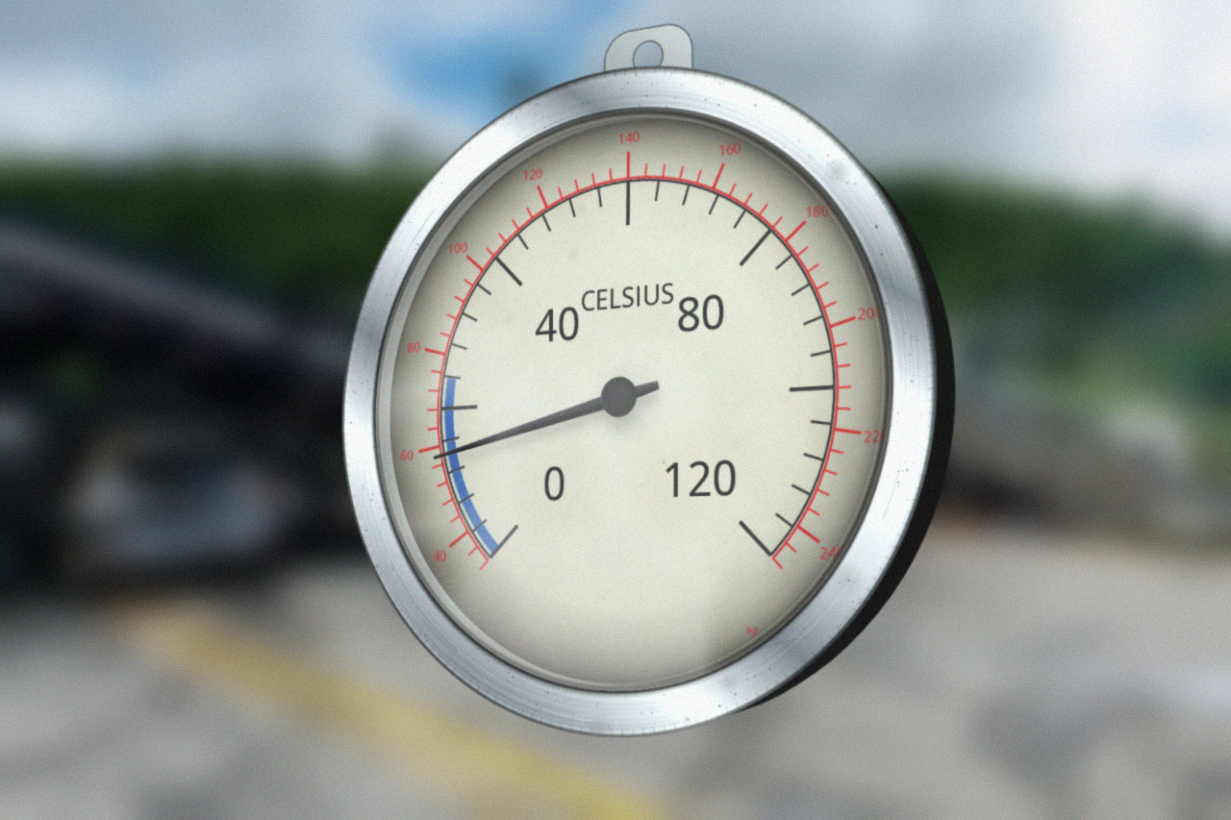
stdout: value=14 unit=°C
